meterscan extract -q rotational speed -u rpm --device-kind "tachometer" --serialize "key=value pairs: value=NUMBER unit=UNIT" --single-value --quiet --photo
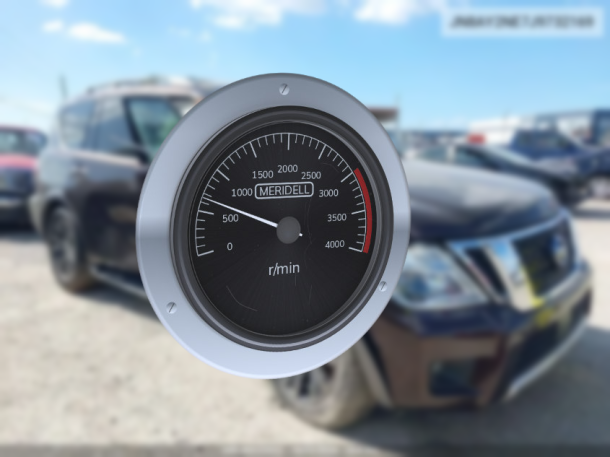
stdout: value=650 unit=rpm
